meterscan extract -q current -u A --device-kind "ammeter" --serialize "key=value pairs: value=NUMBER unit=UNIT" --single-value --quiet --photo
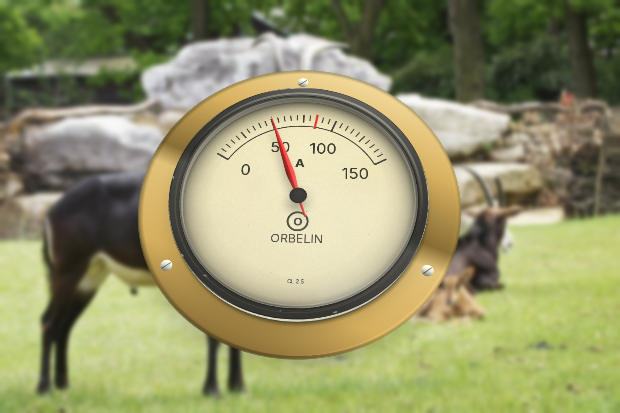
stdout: value=50 unit=A
